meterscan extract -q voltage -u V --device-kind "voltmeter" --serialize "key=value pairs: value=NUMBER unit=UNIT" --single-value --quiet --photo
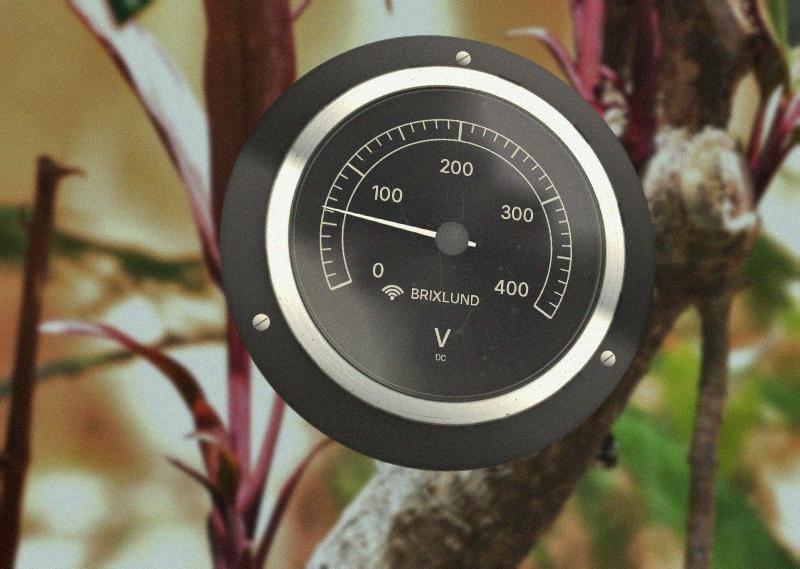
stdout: value=60 unit=V
